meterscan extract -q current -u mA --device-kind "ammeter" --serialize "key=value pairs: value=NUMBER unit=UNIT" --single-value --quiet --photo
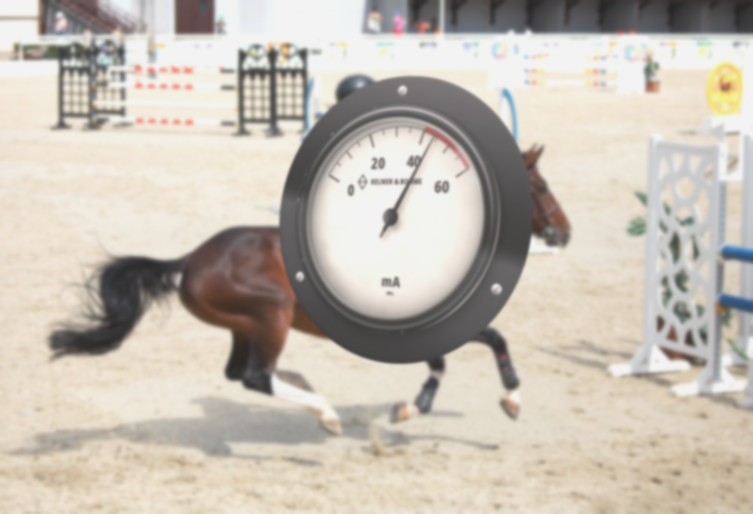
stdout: value=45 unit=mA
